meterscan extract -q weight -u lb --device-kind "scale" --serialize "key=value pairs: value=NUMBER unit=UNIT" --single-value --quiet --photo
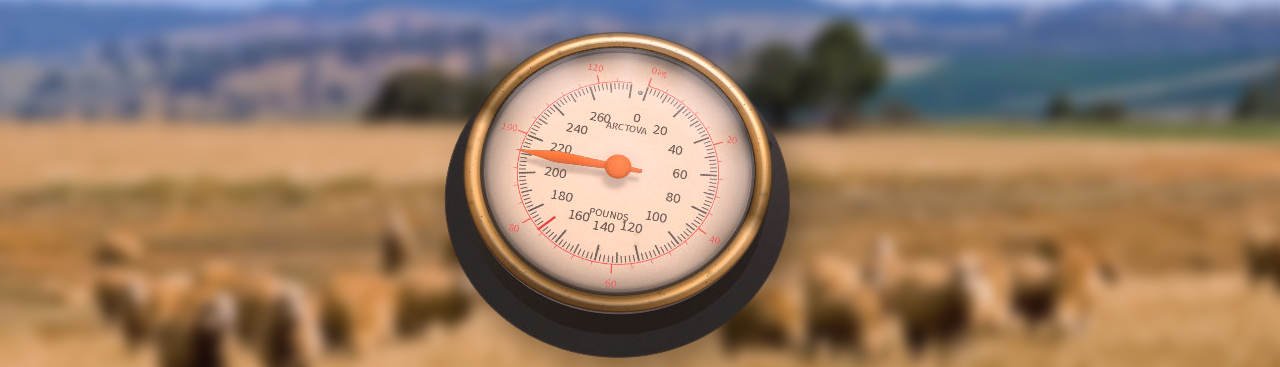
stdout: value=210 unit=lb
